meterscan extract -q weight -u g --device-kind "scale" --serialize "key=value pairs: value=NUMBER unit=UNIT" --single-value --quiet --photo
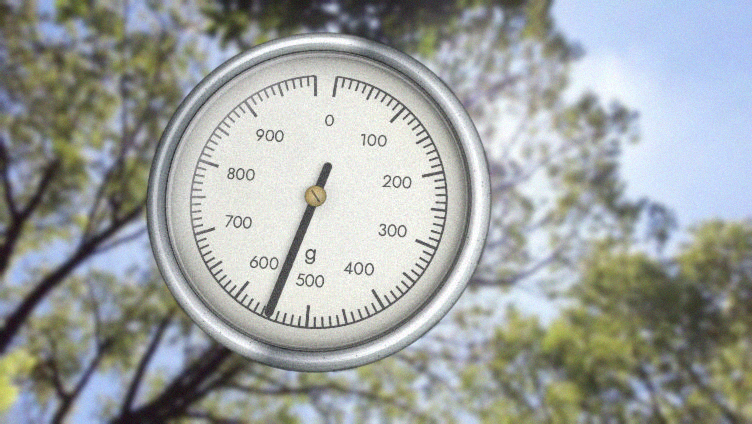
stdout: value=550 unit=g
